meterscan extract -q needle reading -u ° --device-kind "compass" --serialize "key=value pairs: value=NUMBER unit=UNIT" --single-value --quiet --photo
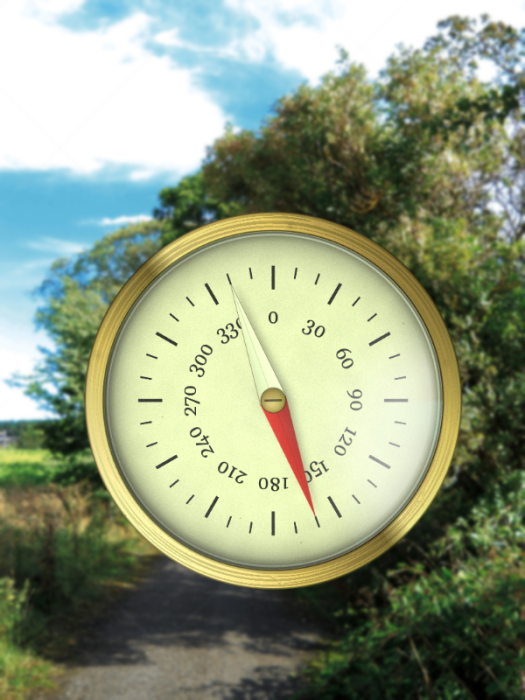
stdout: value=160 unit=°
